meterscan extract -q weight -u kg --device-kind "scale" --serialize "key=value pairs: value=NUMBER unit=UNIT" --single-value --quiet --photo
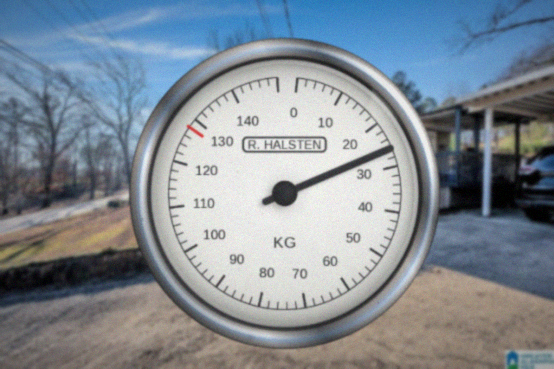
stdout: value=26 unit=kg
